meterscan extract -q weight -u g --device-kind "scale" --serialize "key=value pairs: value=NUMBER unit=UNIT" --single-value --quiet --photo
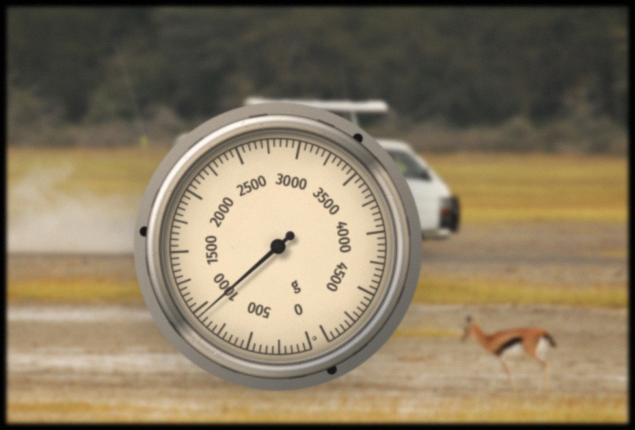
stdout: value=950 unit=g
